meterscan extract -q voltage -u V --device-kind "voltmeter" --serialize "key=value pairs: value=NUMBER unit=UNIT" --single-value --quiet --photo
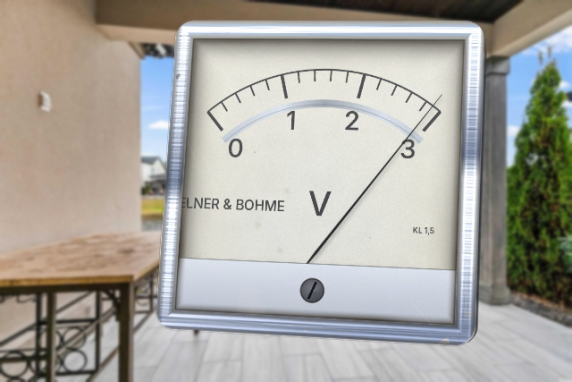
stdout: value=2.9 unit=V
